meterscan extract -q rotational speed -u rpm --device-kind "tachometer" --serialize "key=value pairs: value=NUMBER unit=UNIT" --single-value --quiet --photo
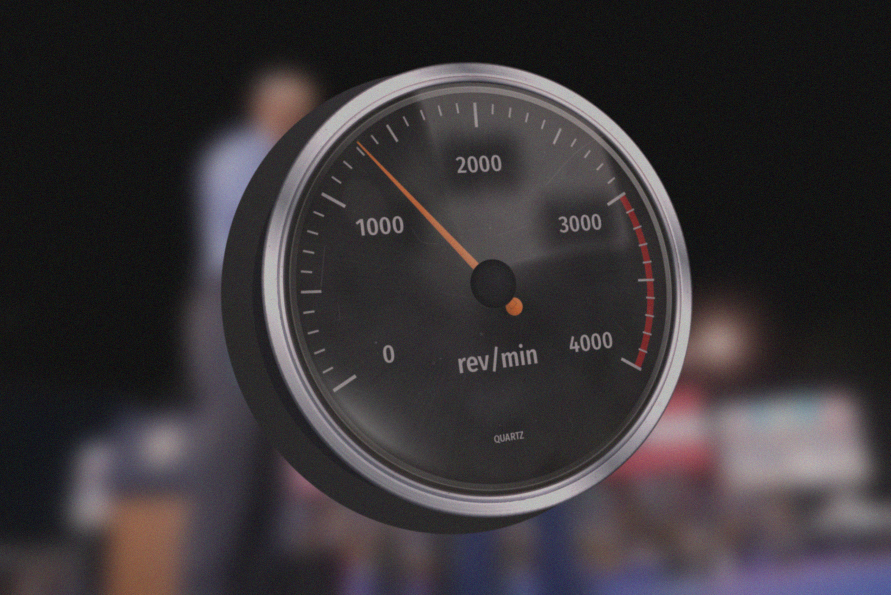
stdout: value=1300 unit=rpm
